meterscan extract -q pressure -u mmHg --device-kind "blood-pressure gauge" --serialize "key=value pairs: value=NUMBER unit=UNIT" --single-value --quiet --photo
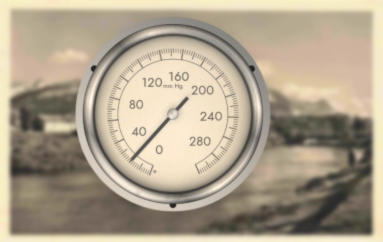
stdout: value=20 unit=mmHg
